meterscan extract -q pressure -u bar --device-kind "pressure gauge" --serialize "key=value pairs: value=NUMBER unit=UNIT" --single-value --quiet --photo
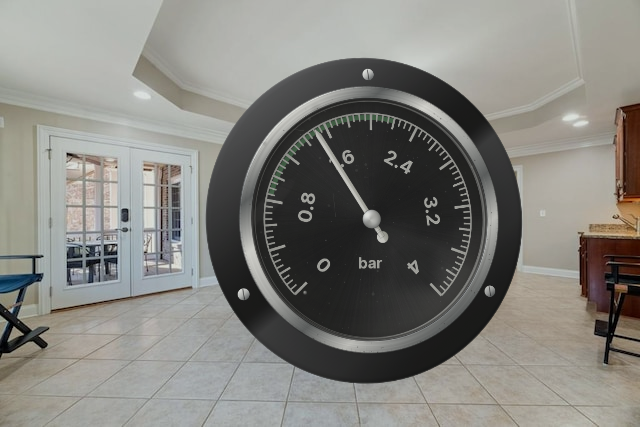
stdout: value=1.5 unit=bar
